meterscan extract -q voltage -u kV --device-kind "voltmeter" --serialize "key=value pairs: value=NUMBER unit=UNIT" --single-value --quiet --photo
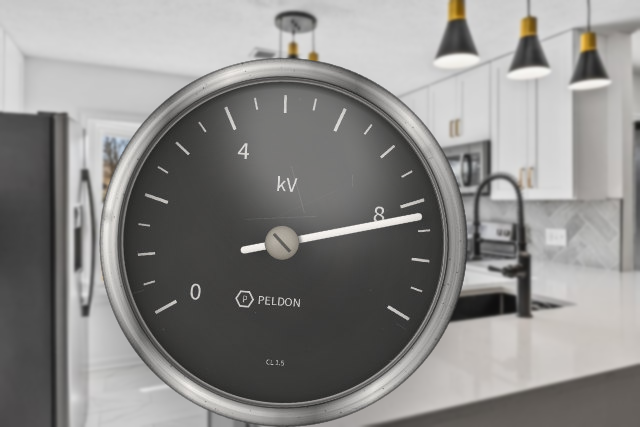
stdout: value=8.25 unit=kV
